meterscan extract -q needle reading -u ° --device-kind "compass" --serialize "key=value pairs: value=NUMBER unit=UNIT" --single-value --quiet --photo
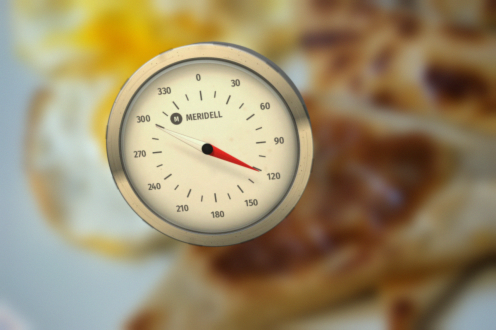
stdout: value=120 unit=°
